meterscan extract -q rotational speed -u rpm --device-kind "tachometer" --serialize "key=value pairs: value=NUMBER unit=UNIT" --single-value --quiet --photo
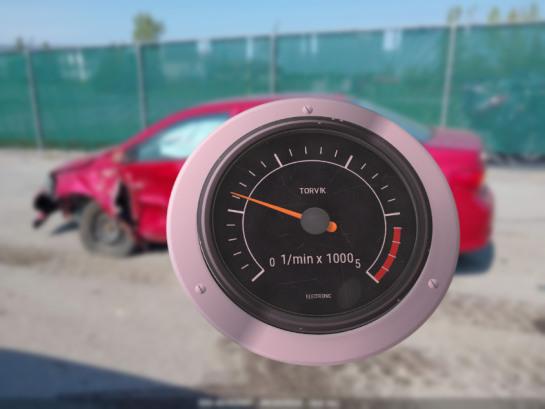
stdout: value=1200 unit=rpm
